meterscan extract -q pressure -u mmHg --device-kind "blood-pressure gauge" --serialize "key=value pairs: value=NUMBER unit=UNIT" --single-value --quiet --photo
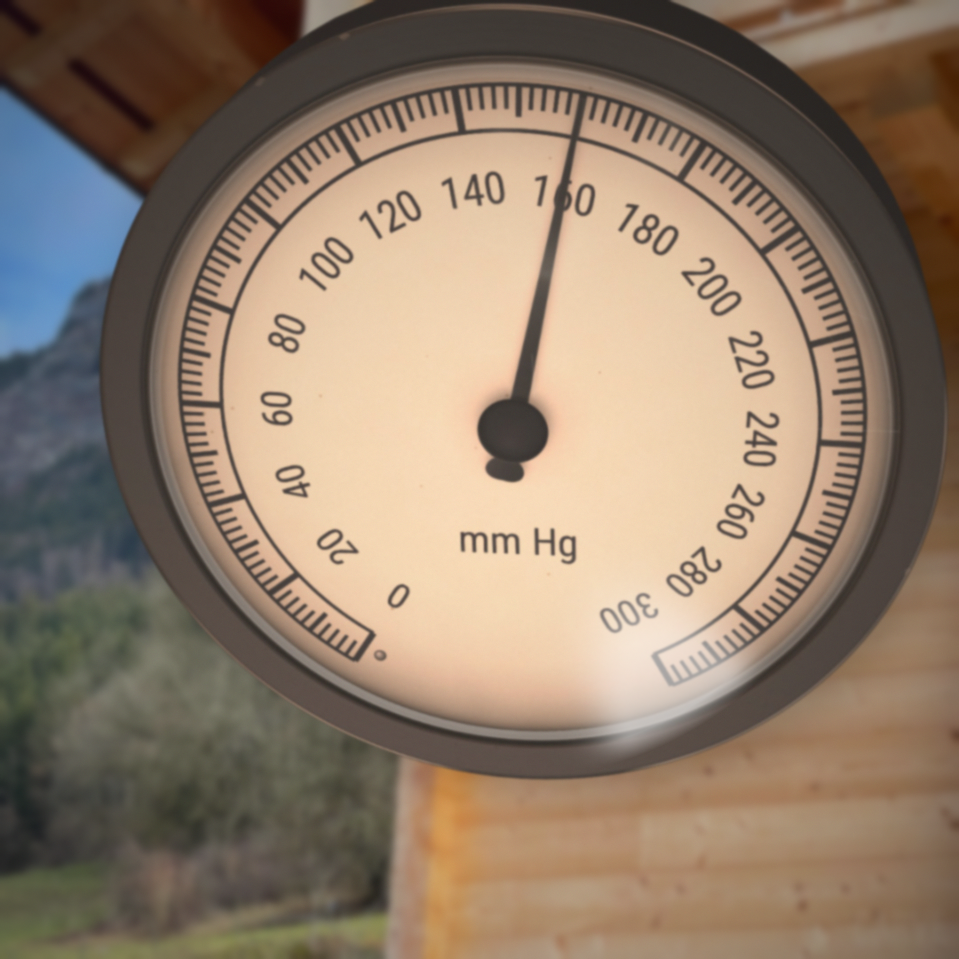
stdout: value=160 unit=mmHg
